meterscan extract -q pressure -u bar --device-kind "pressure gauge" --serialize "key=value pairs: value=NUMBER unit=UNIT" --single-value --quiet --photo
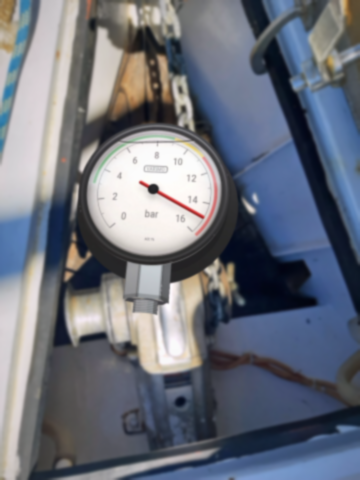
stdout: value=15 unit=bar
